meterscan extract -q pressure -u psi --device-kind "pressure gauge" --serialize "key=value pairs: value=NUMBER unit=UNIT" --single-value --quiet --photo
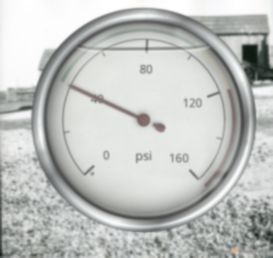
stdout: value=40 unit=psi
